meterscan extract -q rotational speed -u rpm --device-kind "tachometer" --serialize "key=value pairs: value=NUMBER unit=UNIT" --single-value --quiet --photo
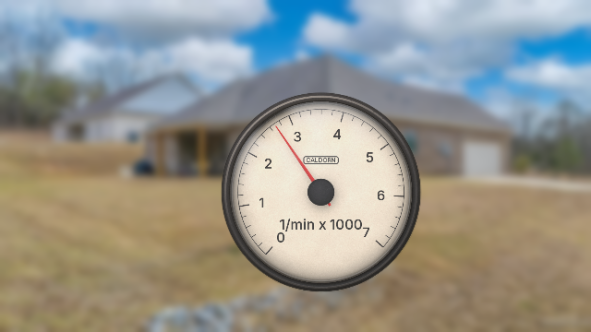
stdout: value=2700 unit=rpm
